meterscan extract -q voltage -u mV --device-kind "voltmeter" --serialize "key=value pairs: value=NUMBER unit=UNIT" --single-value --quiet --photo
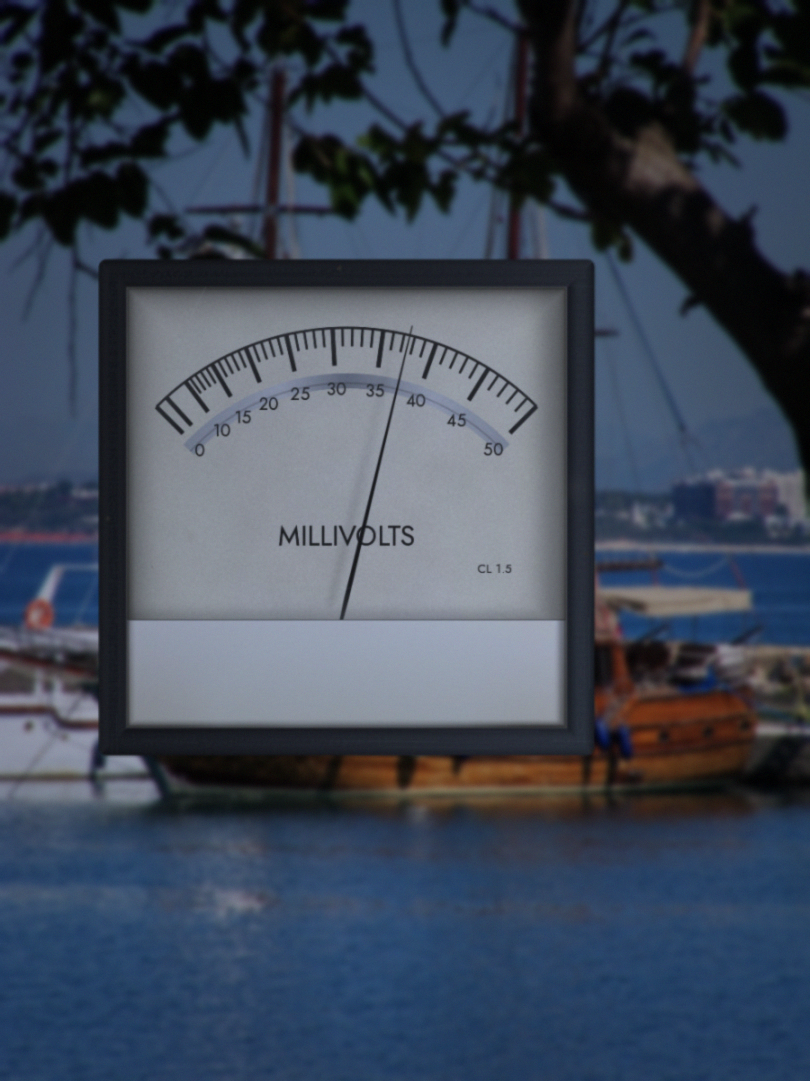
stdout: value=37.5 unit=mV
